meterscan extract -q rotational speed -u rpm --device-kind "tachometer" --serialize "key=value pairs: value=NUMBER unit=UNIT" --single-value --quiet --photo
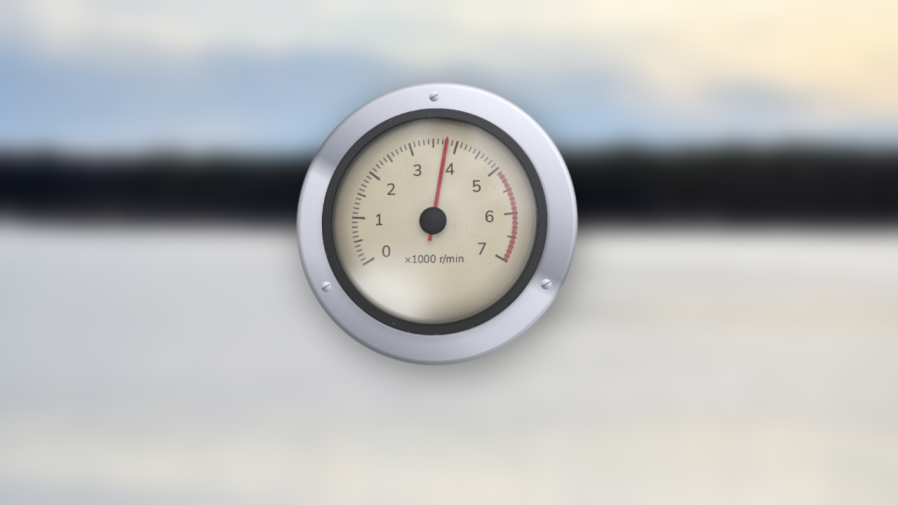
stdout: value=3800 unit=rpm
